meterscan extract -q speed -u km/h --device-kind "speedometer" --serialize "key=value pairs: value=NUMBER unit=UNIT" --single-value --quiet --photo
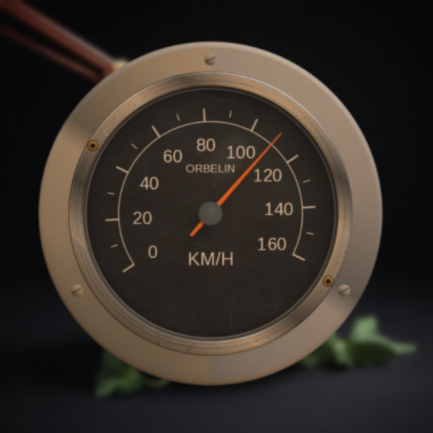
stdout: value=110 unit=km/h
